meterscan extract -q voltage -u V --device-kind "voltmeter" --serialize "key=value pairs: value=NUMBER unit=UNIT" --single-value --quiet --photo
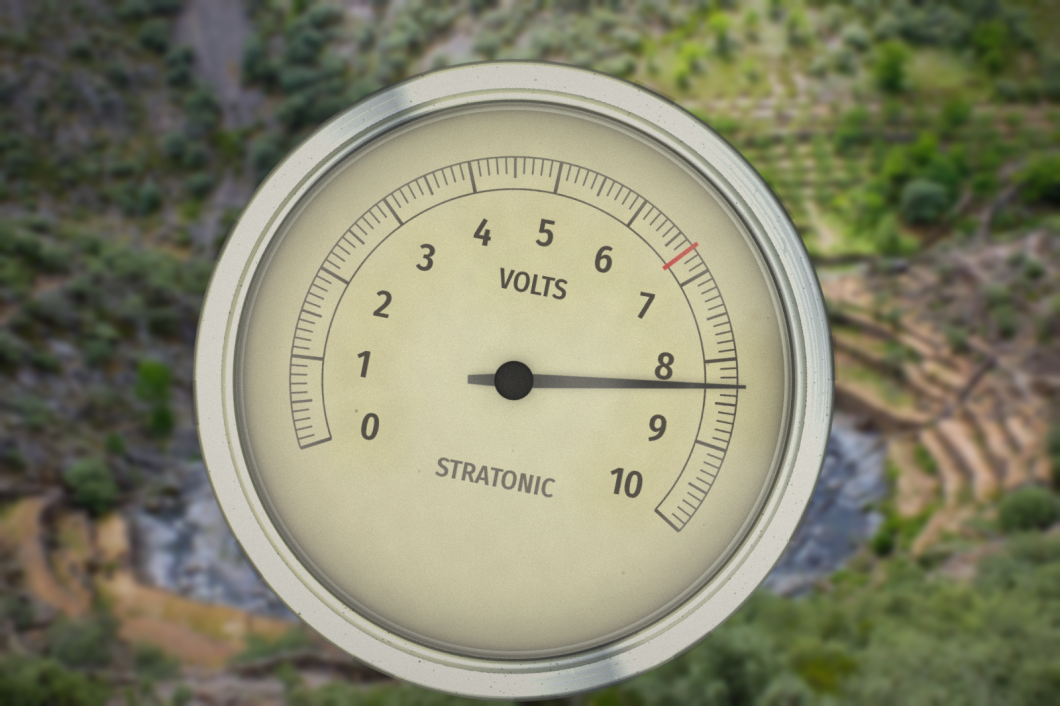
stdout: value=8.3 unit=V
